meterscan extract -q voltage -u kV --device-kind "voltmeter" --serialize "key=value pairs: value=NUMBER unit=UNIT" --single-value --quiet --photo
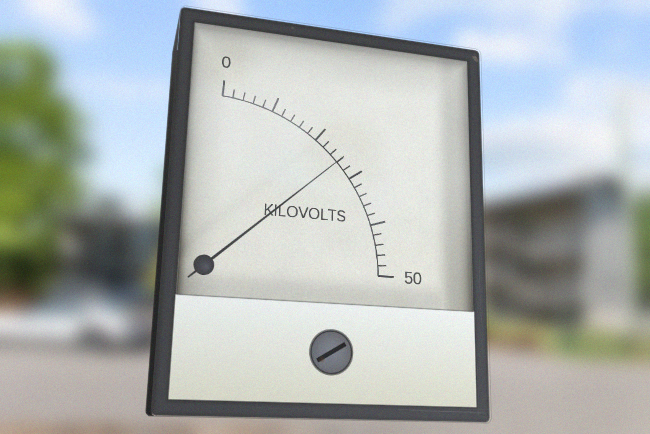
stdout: value=26 unit=kV
